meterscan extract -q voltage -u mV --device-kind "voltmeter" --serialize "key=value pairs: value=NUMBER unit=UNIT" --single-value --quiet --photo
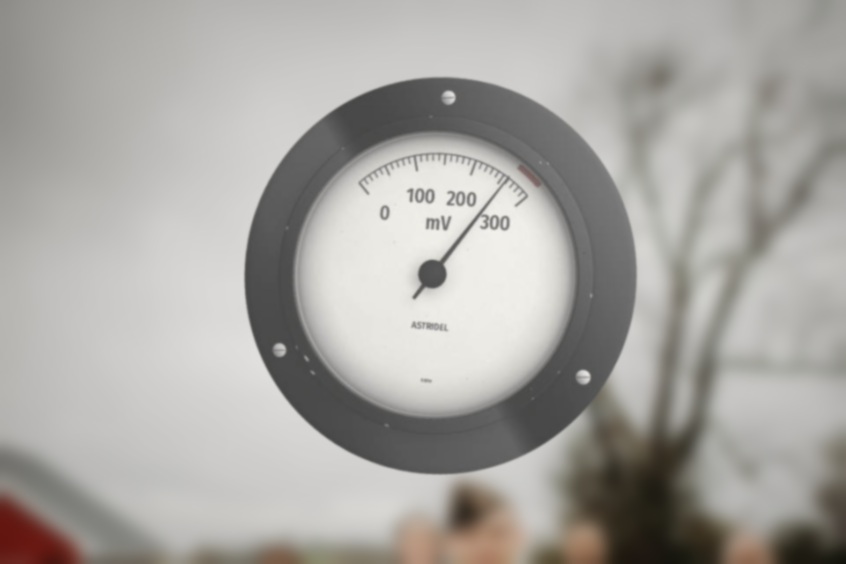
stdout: value=260 unit=mV
